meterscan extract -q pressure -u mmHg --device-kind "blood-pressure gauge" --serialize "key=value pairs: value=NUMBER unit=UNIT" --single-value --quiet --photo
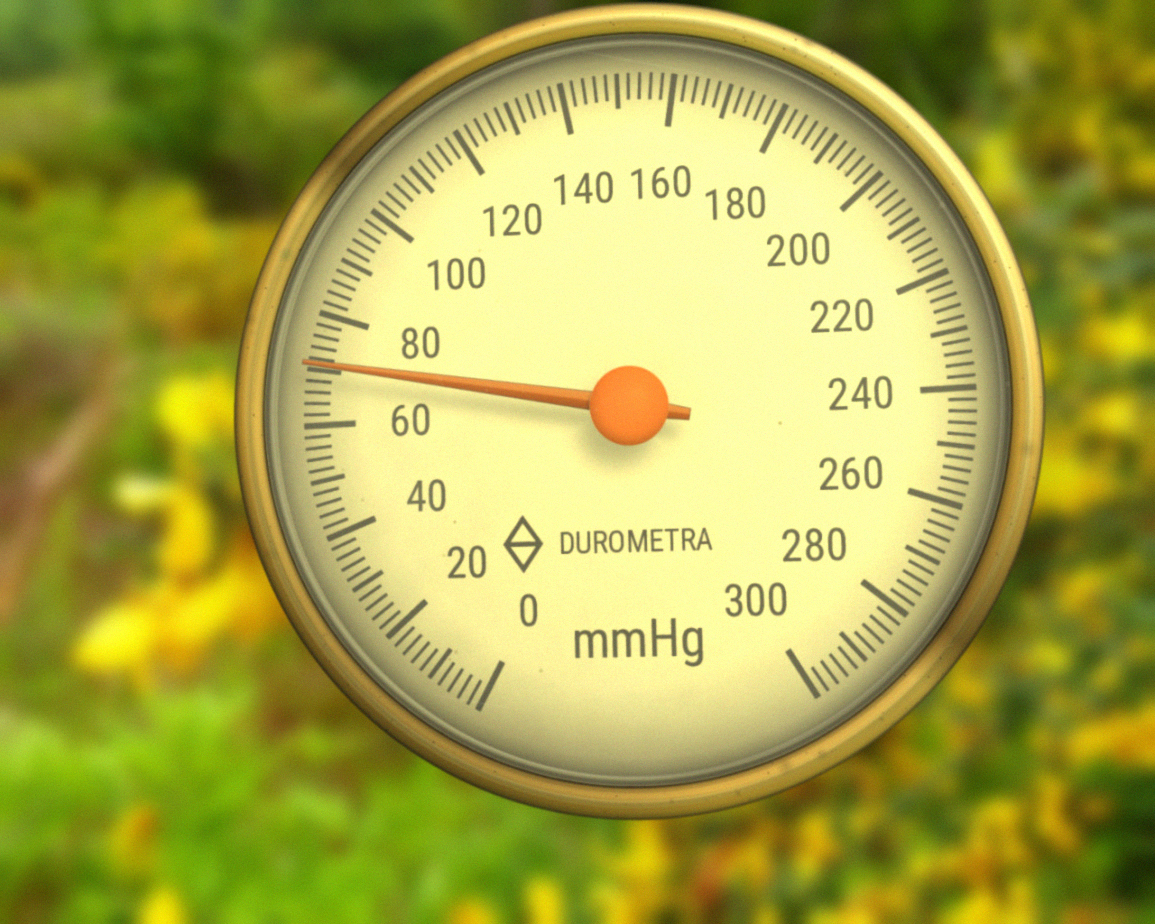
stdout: value=71 unit=mmHg
